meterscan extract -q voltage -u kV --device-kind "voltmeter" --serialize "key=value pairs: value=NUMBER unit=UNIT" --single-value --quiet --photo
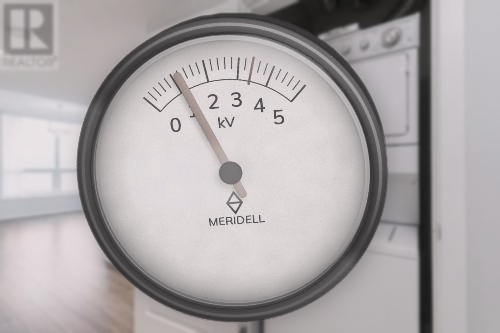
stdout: value=1.2 unit=kV
